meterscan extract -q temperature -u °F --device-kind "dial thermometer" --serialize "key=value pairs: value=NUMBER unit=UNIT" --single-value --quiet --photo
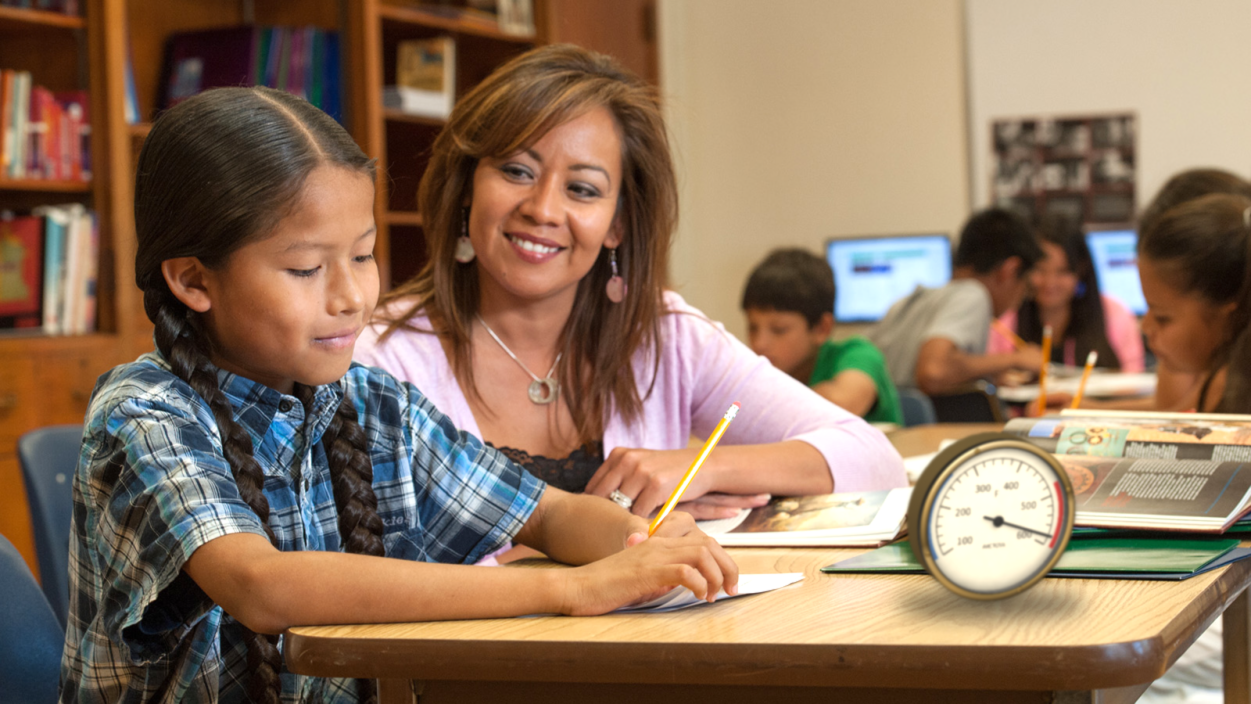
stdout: value=580 unit=°F
